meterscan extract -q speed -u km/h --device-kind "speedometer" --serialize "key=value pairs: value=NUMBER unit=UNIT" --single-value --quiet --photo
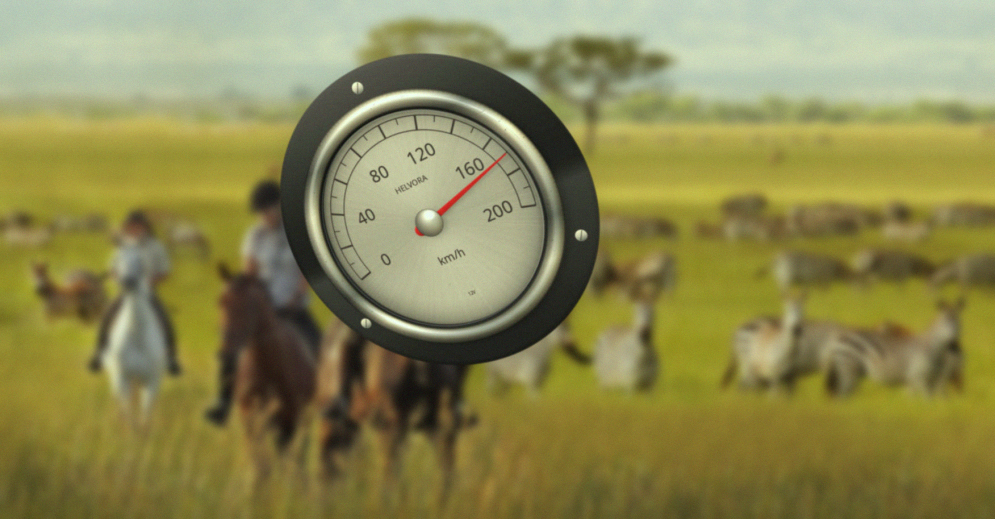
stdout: value=170 unit=km/h
